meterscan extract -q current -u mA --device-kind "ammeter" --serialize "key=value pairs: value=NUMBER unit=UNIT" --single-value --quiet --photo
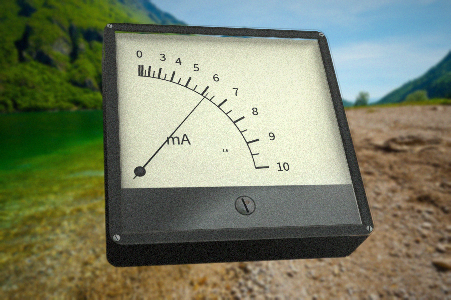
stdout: value=6.25 unit=mA
